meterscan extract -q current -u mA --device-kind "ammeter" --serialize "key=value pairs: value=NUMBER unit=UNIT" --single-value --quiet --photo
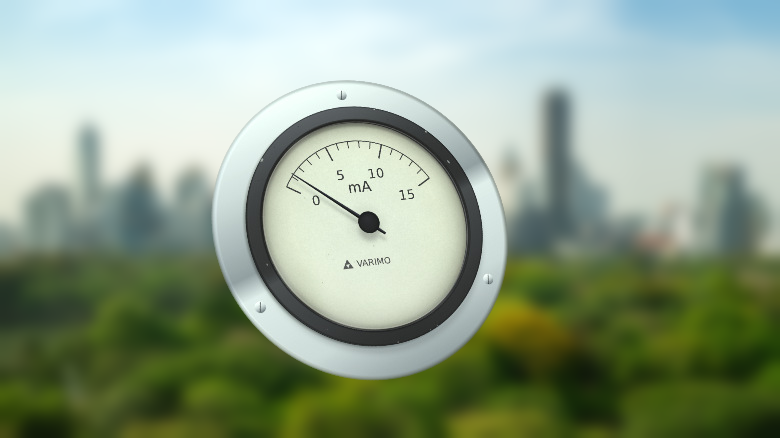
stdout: value=1 unit=mA
